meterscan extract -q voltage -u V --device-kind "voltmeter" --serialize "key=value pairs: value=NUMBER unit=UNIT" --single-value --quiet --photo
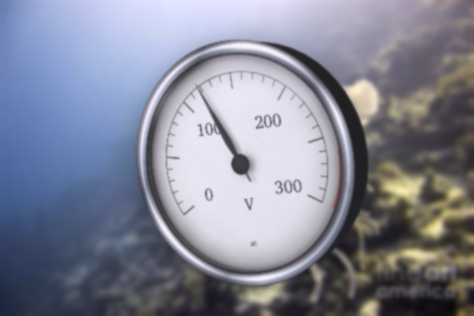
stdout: value=120 unit=V
